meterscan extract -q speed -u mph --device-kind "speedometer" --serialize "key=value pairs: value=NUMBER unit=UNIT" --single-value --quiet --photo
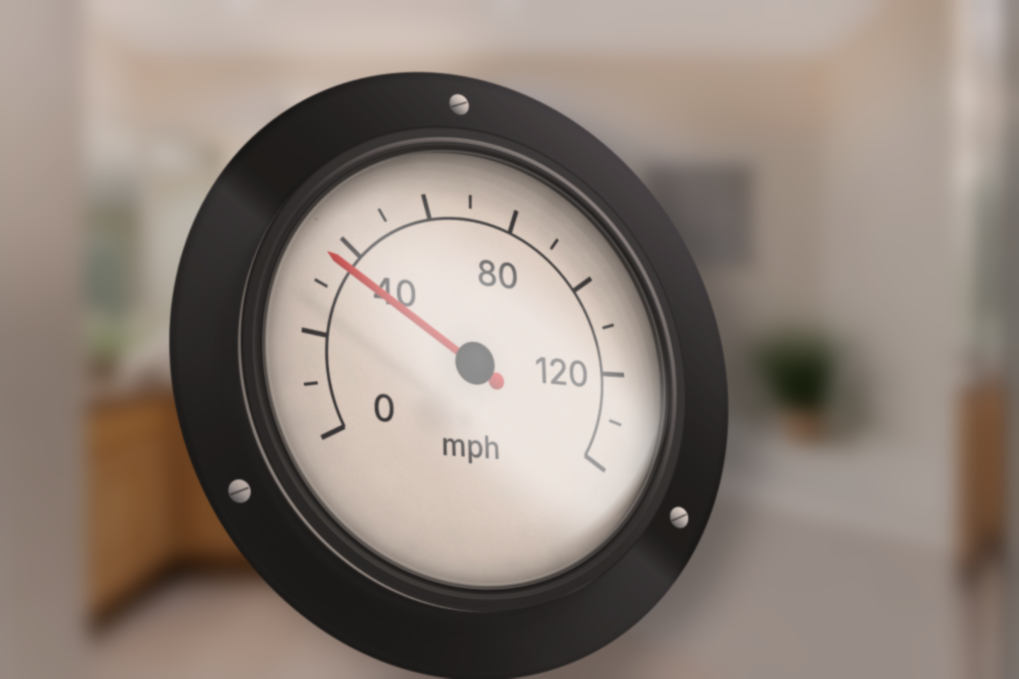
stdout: value=35 unit=mph
